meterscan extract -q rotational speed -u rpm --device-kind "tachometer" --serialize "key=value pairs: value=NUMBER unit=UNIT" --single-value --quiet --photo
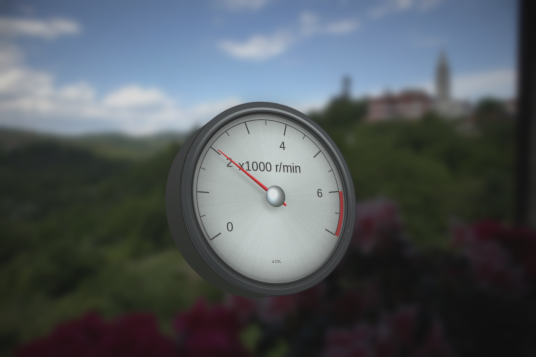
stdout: value=2000 unit=rpm
